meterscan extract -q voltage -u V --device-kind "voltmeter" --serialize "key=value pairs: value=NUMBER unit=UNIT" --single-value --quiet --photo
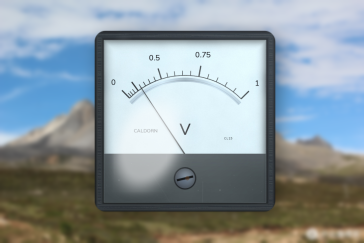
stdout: value=0.3 unit=V
